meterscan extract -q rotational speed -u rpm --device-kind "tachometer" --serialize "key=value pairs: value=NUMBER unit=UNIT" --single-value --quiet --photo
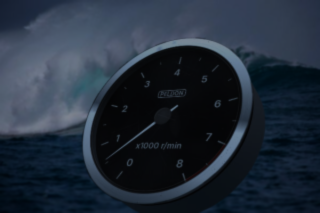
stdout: value=500 unit=rpm
